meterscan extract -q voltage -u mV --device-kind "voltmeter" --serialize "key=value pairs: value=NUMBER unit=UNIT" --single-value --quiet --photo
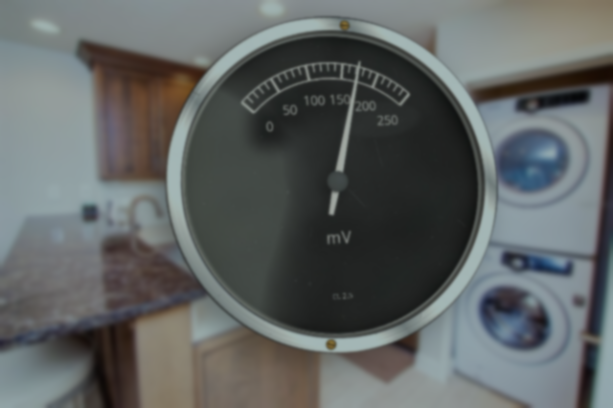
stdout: value=170 unit=mV
